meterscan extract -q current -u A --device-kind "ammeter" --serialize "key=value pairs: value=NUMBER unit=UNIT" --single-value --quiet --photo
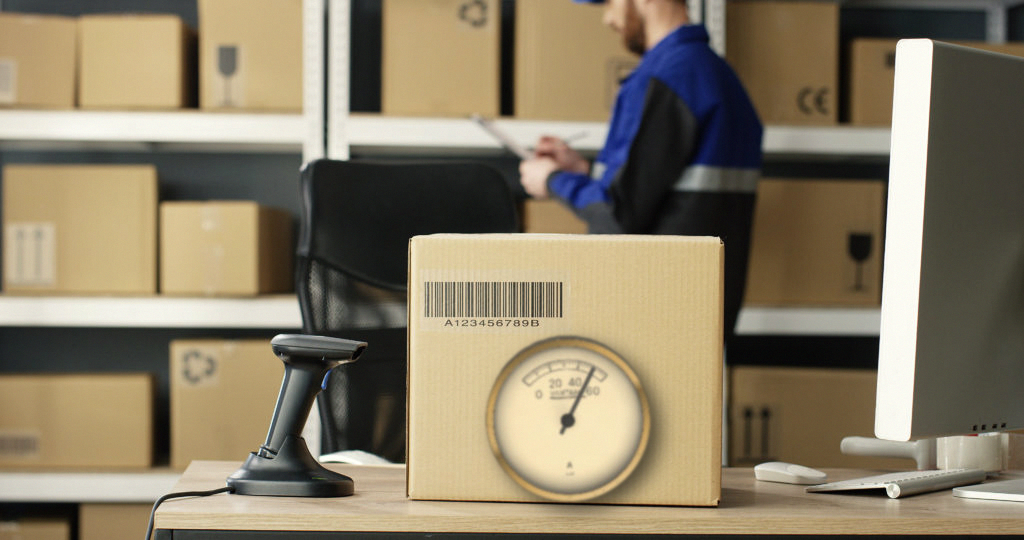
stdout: value=50 unit=A
